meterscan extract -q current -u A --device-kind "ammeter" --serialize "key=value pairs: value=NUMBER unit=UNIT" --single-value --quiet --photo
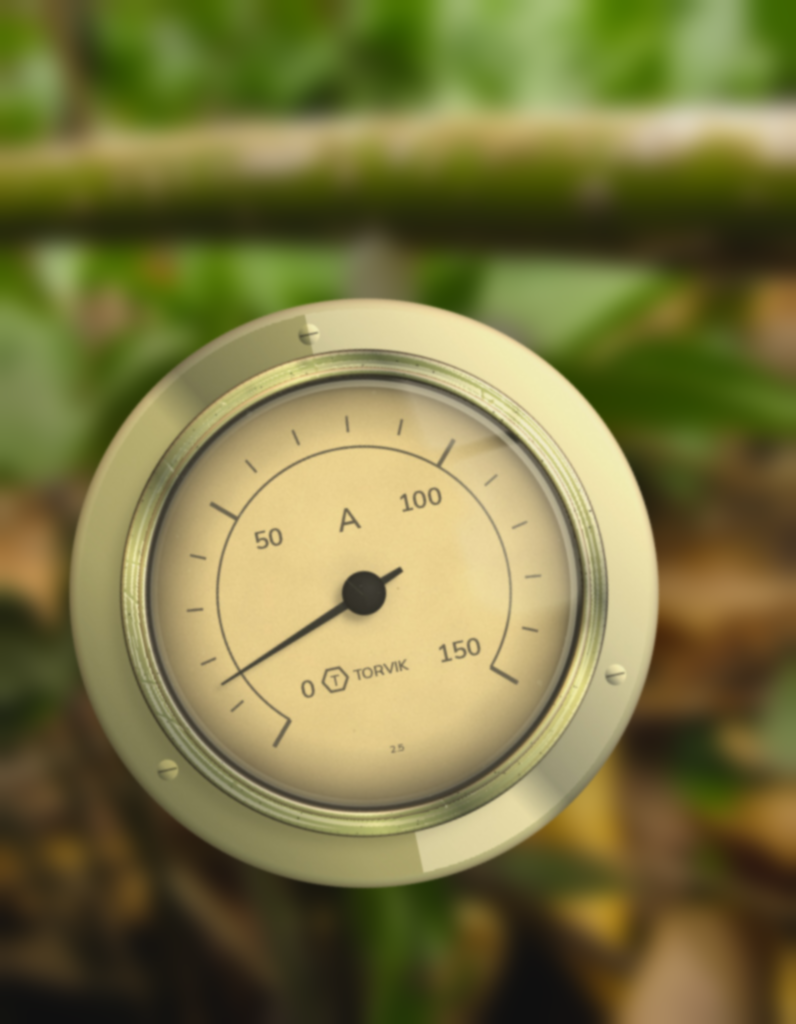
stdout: value=15 unit=A
